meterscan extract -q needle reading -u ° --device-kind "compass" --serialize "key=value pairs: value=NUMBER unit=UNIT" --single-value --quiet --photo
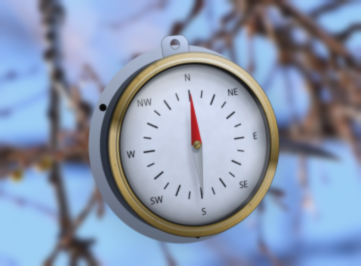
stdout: value=0 unit=°
